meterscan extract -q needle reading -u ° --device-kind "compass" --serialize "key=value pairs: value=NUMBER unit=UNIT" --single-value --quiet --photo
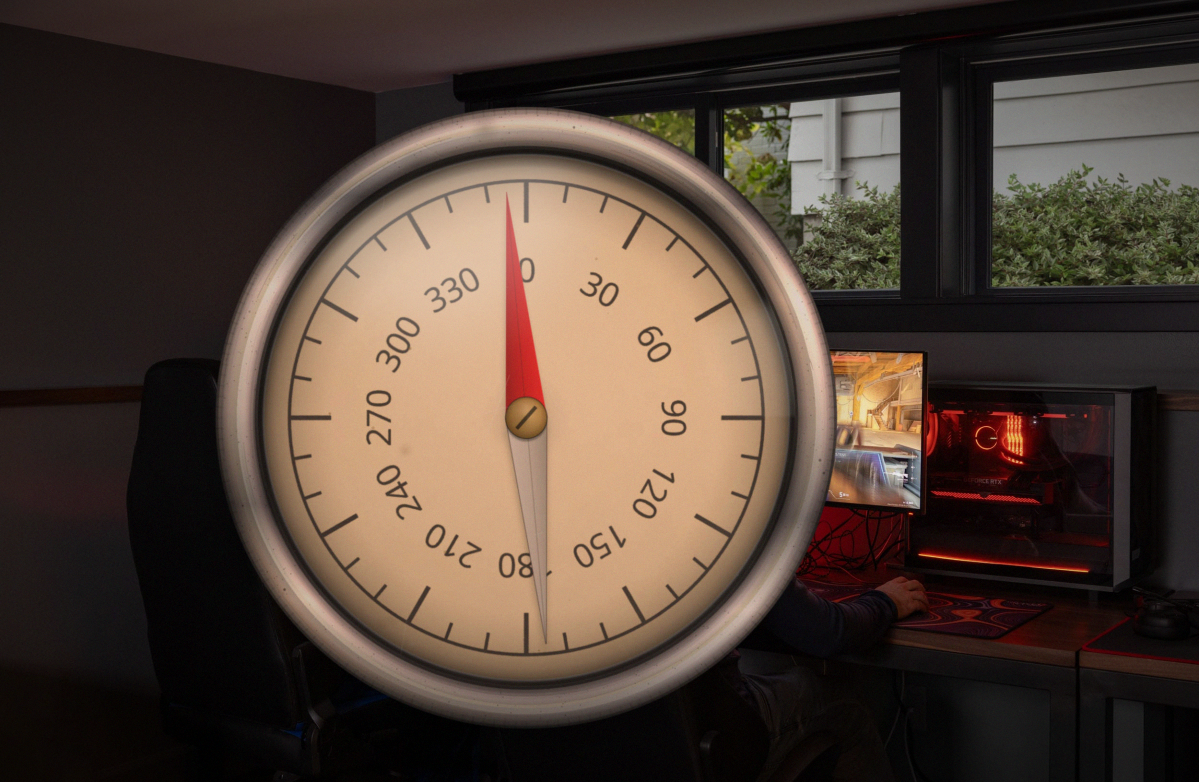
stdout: value=355 unit=°
